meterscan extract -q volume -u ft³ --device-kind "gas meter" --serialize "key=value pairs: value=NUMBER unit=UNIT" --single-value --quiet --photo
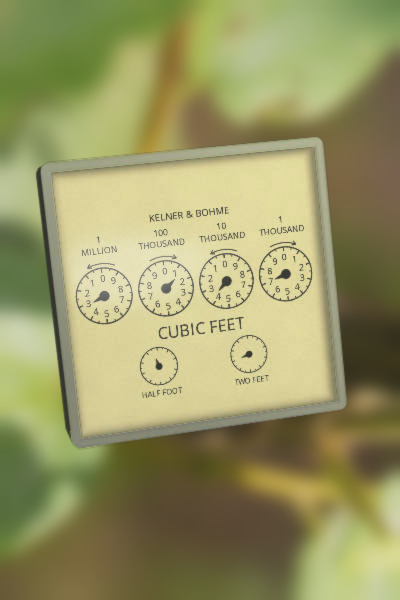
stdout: value=313700 unit=ft³
